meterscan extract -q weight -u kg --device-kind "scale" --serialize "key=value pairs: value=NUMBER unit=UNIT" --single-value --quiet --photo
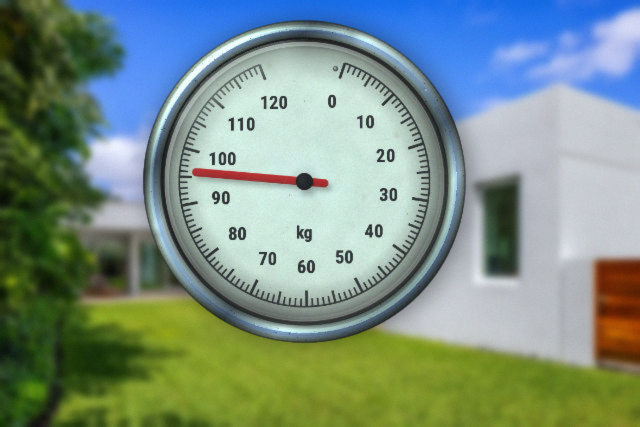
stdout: value=96 unit=kg
